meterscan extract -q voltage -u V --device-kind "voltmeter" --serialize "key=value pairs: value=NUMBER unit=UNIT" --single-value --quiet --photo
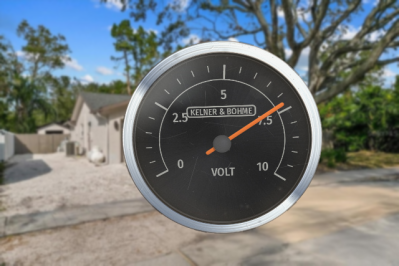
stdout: value=7.25 unit=V
